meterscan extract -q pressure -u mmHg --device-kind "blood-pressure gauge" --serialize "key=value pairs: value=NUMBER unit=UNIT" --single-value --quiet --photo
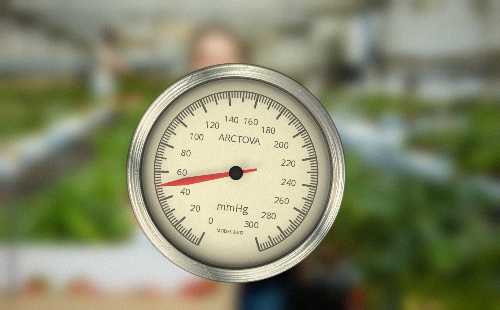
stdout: value=50 unit=mmHg
